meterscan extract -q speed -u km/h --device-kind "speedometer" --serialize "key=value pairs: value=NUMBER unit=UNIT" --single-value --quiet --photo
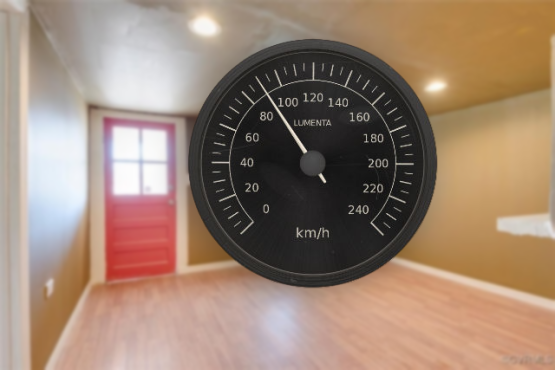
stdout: value=90 unit=km/h
